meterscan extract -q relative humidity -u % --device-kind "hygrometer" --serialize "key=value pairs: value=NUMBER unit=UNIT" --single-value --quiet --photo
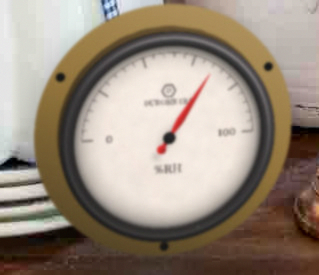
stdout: value=68 unit=%
